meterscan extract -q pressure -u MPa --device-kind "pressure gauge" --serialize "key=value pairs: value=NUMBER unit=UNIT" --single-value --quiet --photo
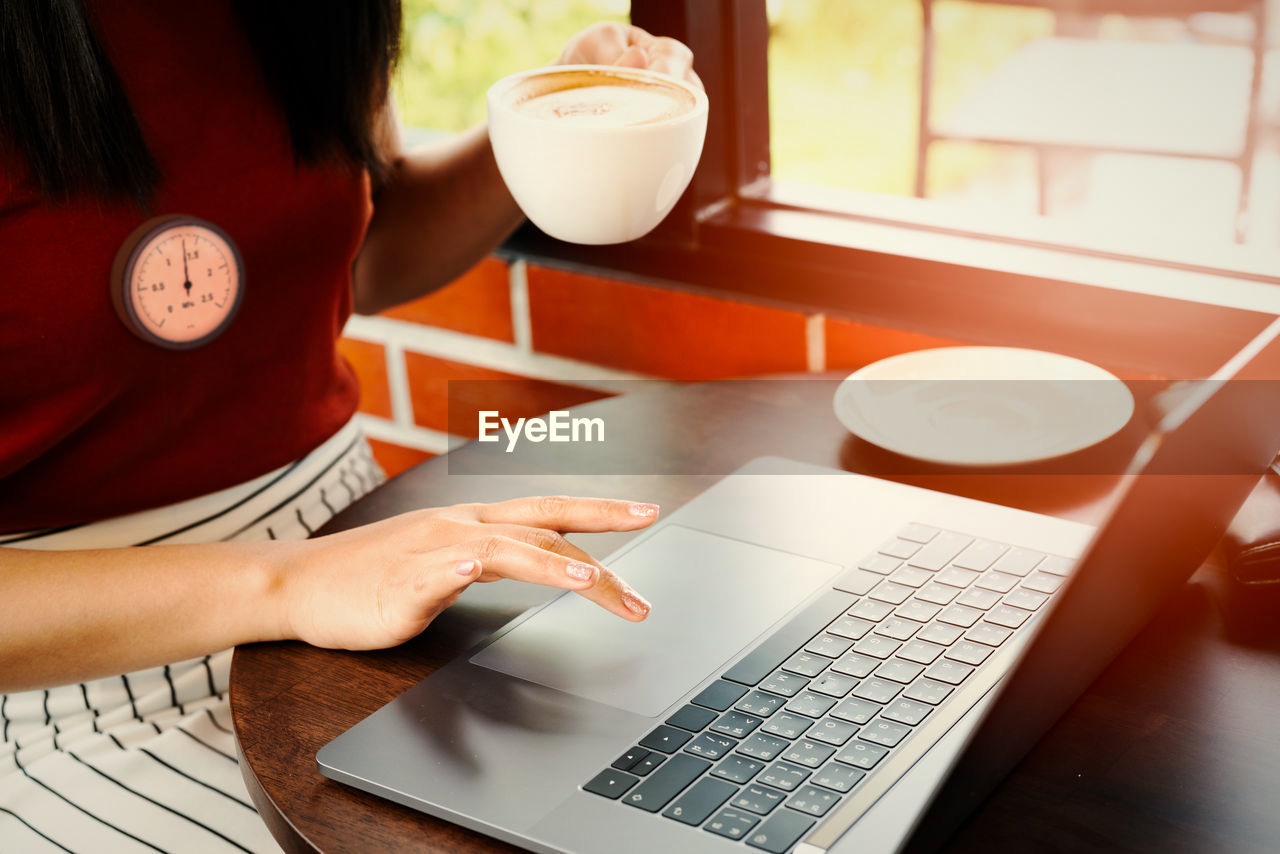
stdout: value=1.3 unit=MPa
